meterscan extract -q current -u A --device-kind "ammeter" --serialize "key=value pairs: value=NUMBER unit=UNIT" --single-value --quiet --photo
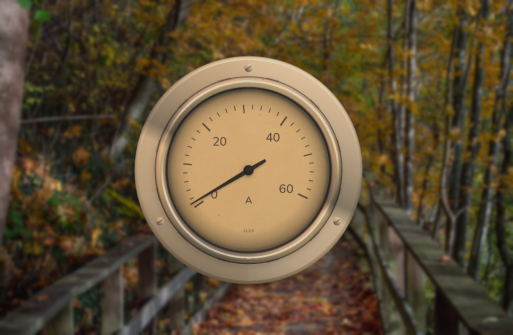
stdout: value=1 unit=A
